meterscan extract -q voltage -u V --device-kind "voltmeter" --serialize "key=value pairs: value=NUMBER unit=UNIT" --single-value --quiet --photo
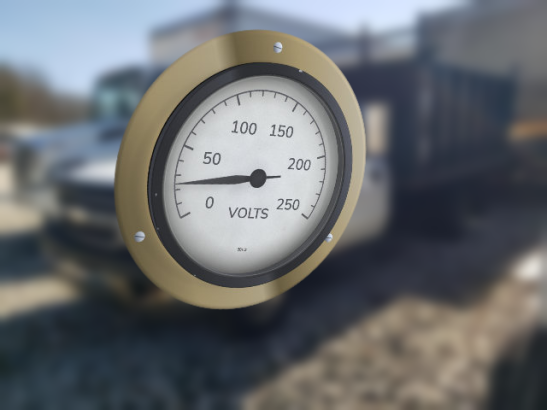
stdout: value=25 unit=V
